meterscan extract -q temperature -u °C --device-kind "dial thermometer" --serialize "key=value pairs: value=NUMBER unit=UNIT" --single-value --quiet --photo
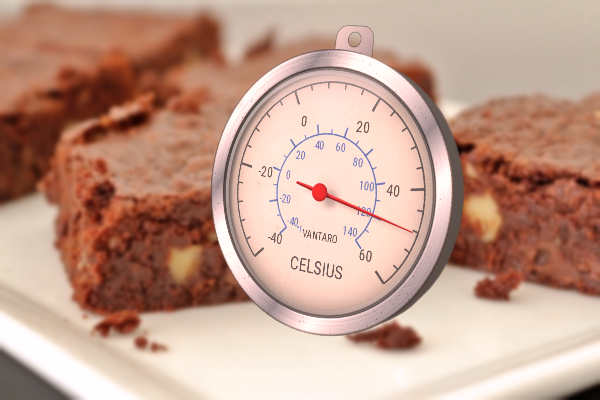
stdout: value=48 unit=°C
